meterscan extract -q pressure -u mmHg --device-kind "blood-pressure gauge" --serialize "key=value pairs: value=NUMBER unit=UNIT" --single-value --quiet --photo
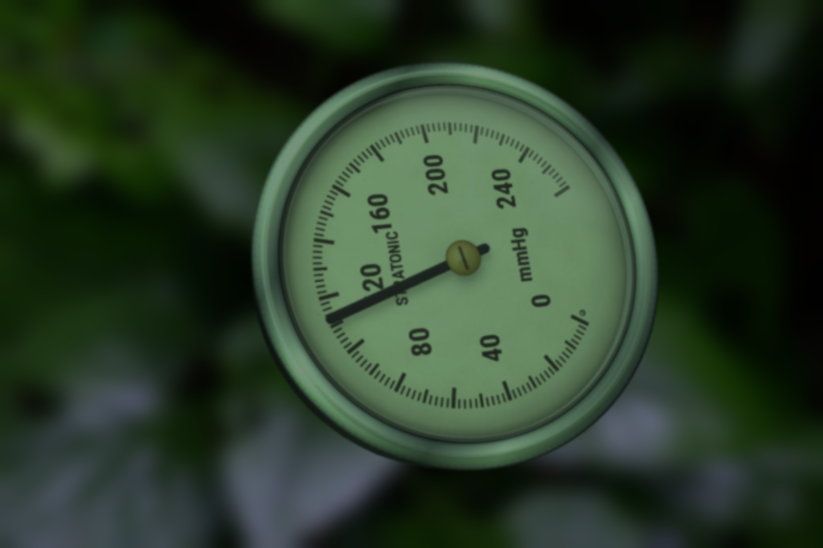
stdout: value=112 unit=mmHg
